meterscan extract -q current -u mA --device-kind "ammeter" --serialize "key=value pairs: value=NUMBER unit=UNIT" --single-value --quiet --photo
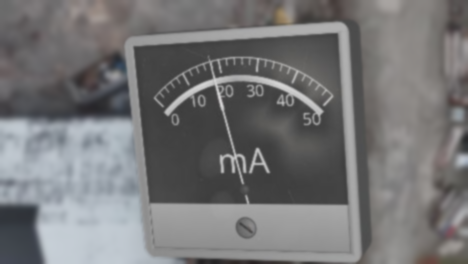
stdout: value=18 unit=mA
